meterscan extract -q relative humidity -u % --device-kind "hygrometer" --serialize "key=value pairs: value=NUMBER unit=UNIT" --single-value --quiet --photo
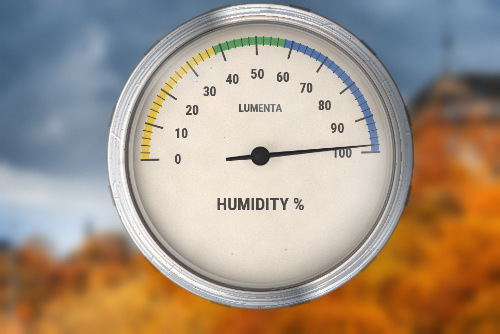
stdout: value=98 unit=%
